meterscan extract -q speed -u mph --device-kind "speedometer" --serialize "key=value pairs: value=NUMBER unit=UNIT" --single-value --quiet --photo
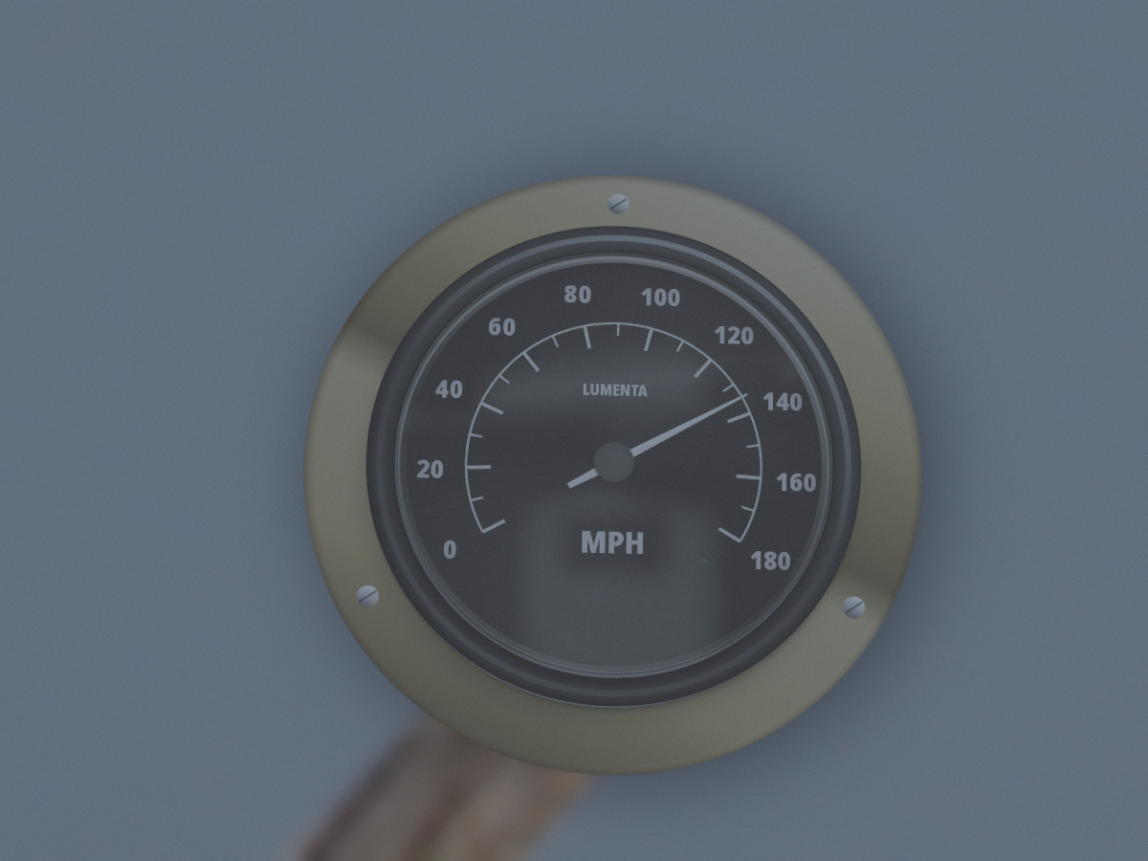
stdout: value=135 unit=mph
